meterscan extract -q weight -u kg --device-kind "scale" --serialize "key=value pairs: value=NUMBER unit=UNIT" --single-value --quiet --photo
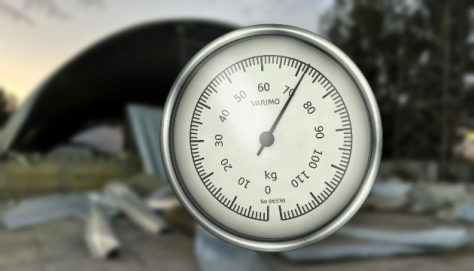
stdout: value=72 unit=kg
